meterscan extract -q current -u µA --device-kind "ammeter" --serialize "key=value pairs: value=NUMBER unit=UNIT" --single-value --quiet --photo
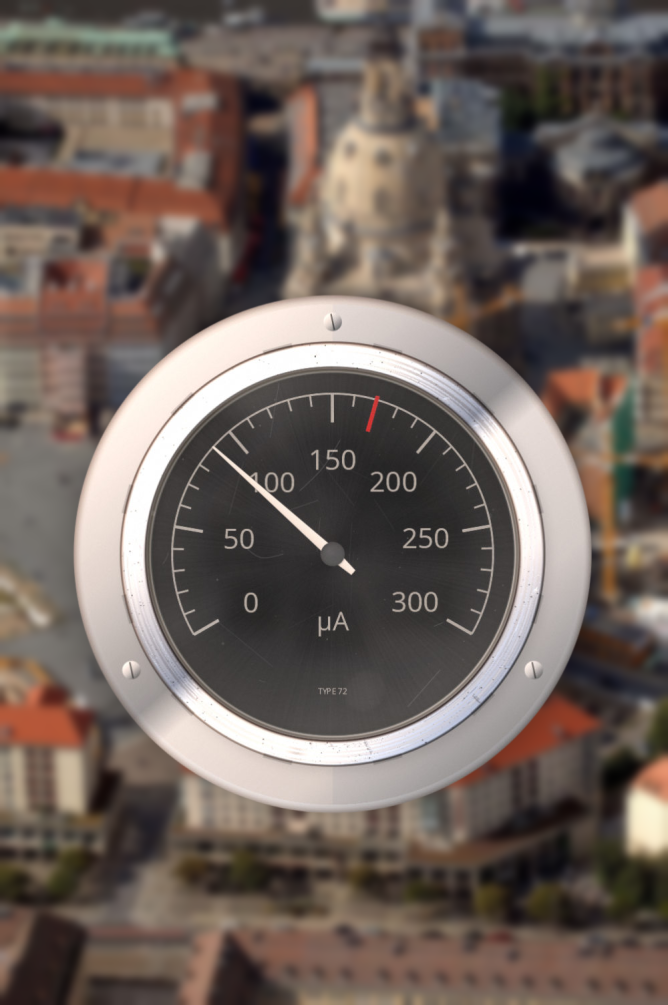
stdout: value=90 unit=µA
